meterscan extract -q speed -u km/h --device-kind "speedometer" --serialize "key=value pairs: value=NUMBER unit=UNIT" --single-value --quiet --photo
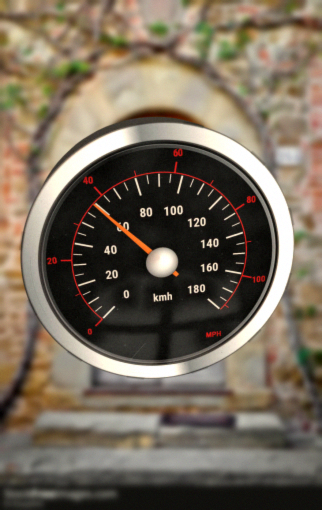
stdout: value=60 unit=km/h
